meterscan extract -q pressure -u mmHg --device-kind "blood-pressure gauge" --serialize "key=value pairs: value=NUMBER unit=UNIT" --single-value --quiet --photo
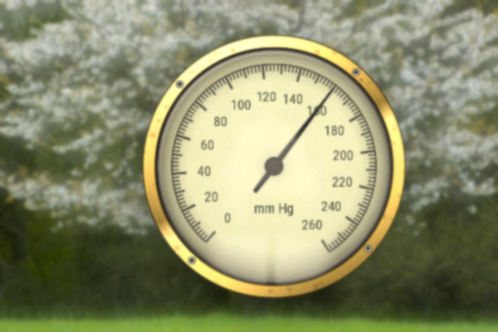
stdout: value=160 unit=mmHg
